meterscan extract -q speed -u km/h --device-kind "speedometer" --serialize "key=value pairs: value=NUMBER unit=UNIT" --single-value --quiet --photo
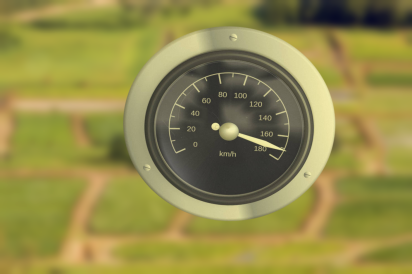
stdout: value=170 unit=km/h
